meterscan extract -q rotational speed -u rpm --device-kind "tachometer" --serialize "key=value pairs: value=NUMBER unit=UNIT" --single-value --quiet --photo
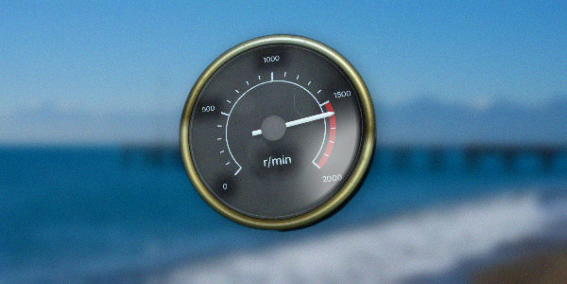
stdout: value=1600 unit=rpm
